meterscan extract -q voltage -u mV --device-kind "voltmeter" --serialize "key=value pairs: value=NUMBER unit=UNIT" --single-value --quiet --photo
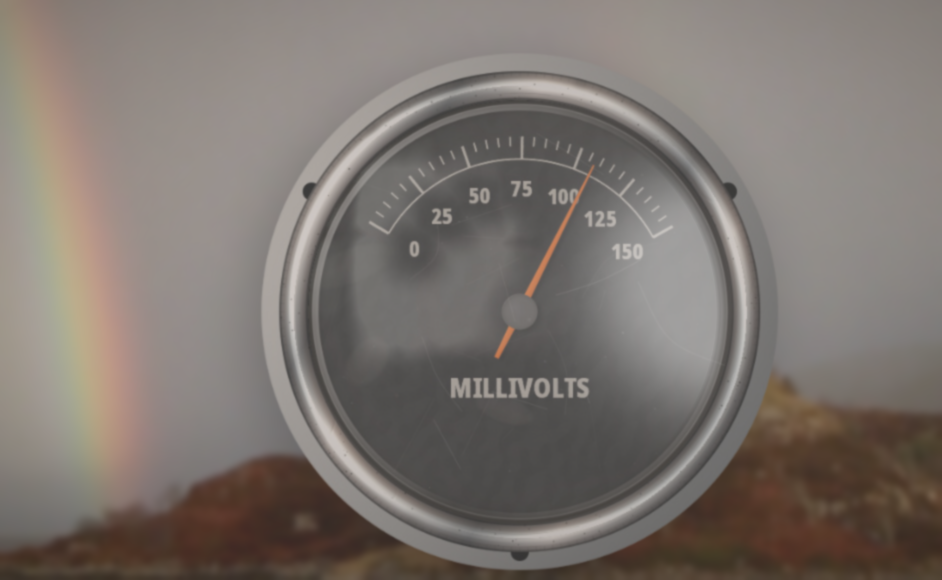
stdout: value=107.5 unit=mV
